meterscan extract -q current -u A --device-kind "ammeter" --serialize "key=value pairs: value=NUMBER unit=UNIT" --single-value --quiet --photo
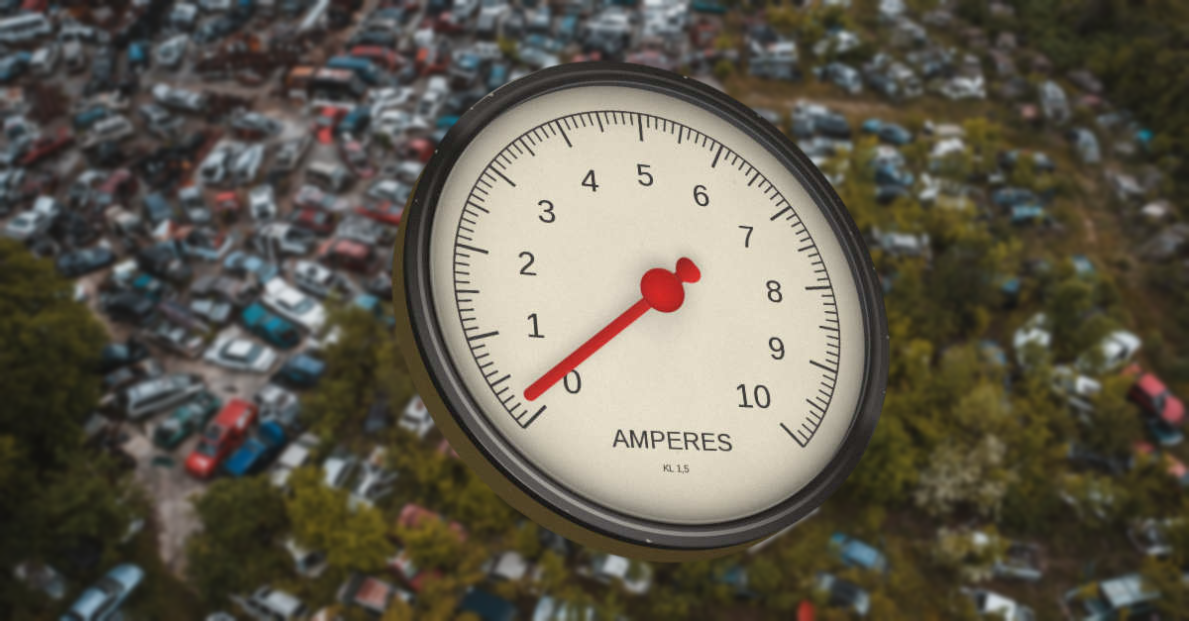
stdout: value=0.2 unit=A
